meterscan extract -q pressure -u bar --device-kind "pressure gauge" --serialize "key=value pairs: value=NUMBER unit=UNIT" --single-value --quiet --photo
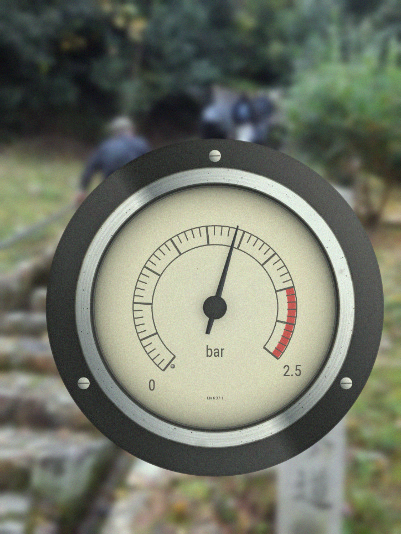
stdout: value=1.45 unit=bar
